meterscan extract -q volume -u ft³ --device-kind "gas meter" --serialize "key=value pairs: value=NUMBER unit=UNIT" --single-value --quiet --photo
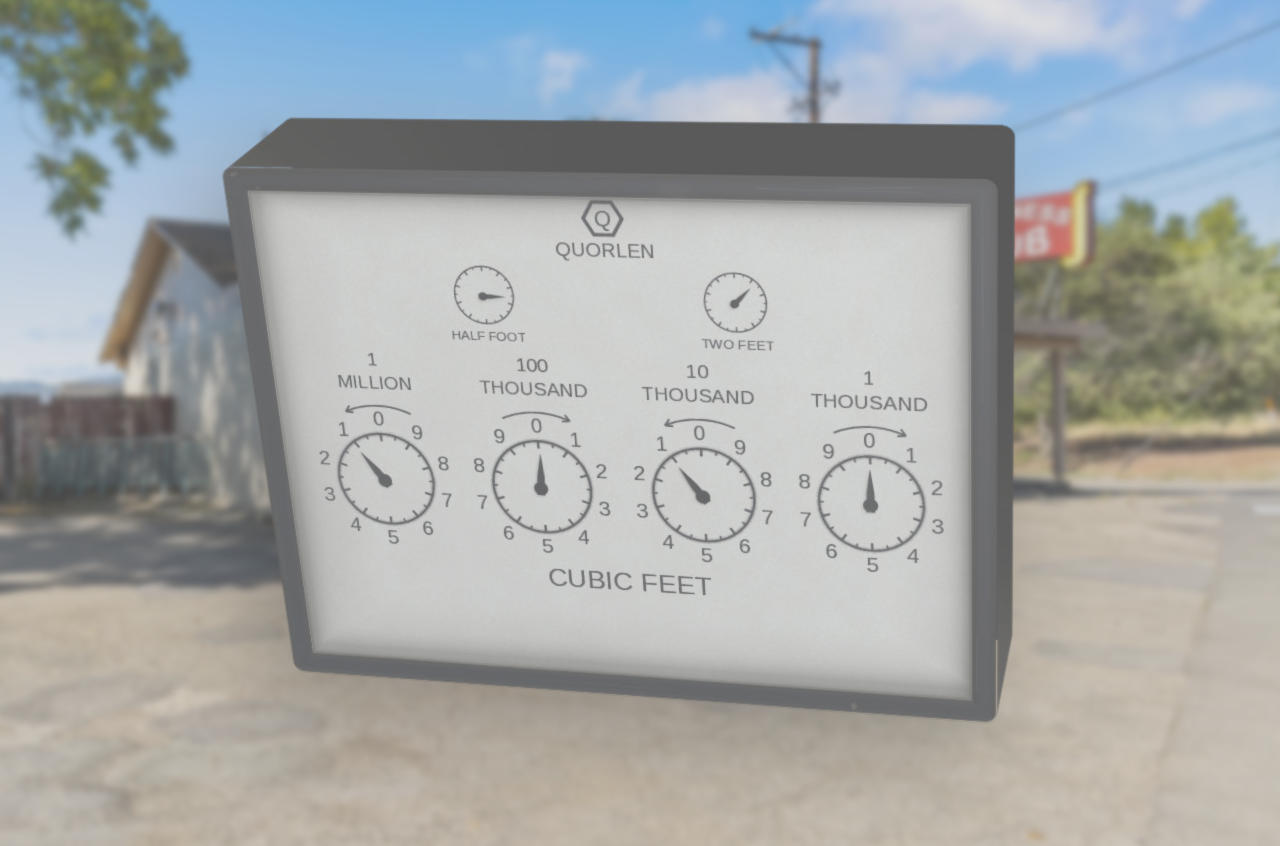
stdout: value=101000 unit=ft³
